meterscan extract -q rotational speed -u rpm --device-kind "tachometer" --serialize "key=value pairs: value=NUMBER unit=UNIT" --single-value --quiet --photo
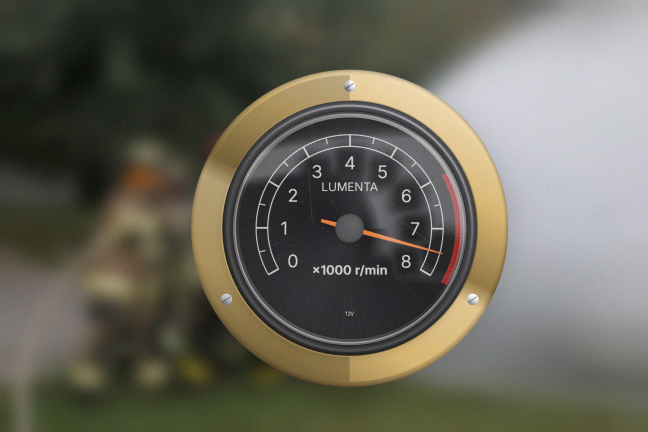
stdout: value=7500 unit=rpm
